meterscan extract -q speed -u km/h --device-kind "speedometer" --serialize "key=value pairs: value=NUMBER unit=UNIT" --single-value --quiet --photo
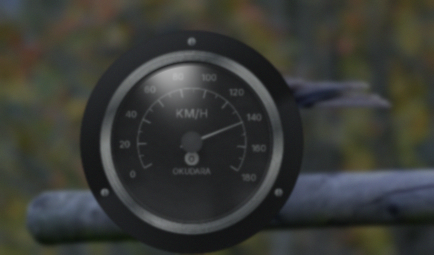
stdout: value=140 unit=km/h
